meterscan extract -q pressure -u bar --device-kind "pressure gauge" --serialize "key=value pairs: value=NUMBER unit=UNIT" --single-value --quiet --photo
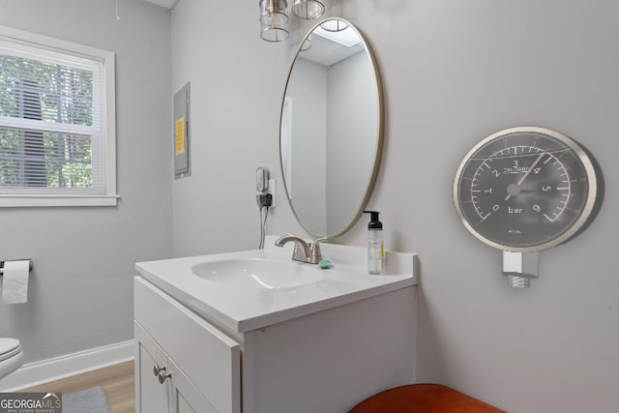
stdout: value=3.8 unit=bar
